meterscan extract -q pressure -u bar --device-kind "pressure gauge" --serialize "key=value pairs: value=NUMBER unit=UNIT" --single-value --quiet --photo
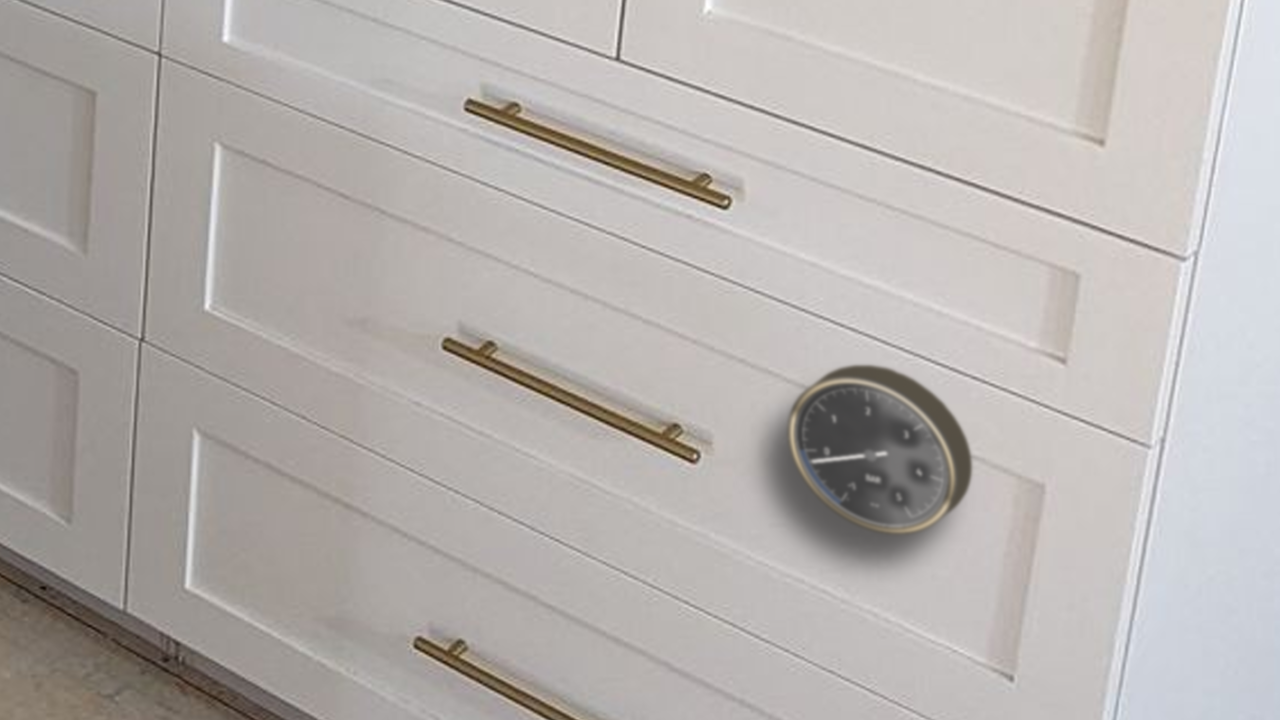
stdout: value=-0.2 unit=bar
